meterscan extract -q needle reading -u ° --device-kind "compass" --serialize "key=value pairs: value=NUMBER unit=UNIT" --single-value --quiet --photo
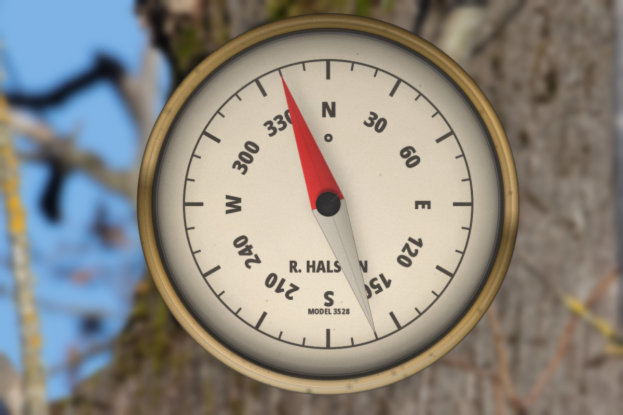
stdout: value=340 unit=°
